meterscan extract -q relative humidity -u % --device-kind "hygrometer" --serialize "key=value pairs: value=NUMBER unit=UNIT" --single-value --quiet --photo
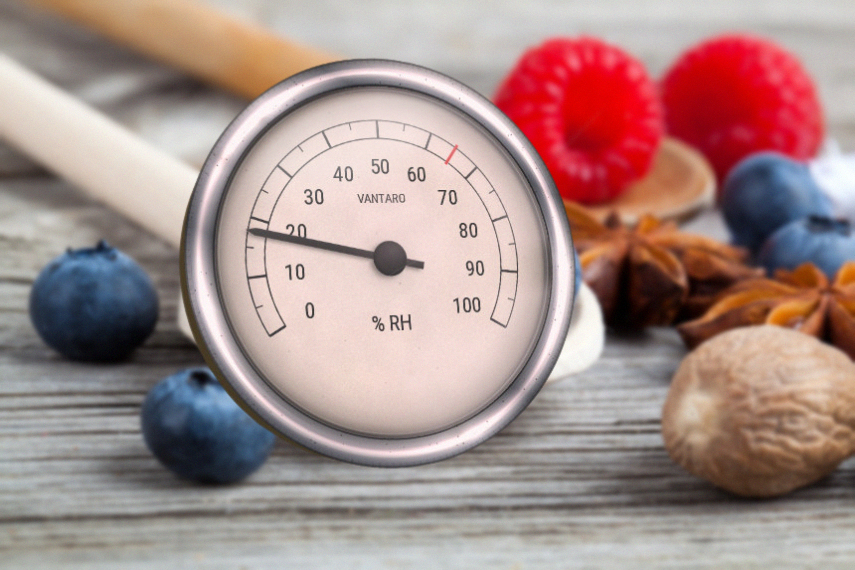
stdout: value=17.5 unit=%
